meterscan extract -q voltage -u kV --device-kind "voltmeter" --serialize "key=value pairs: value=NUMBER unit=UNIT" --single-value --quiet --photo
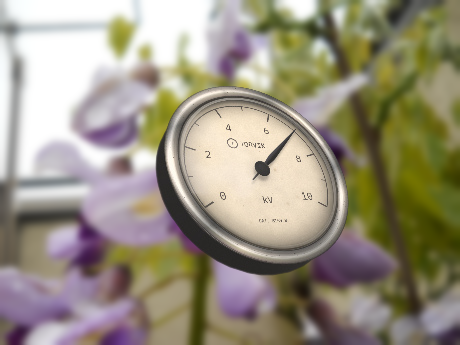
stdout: value=7 unit=kV
